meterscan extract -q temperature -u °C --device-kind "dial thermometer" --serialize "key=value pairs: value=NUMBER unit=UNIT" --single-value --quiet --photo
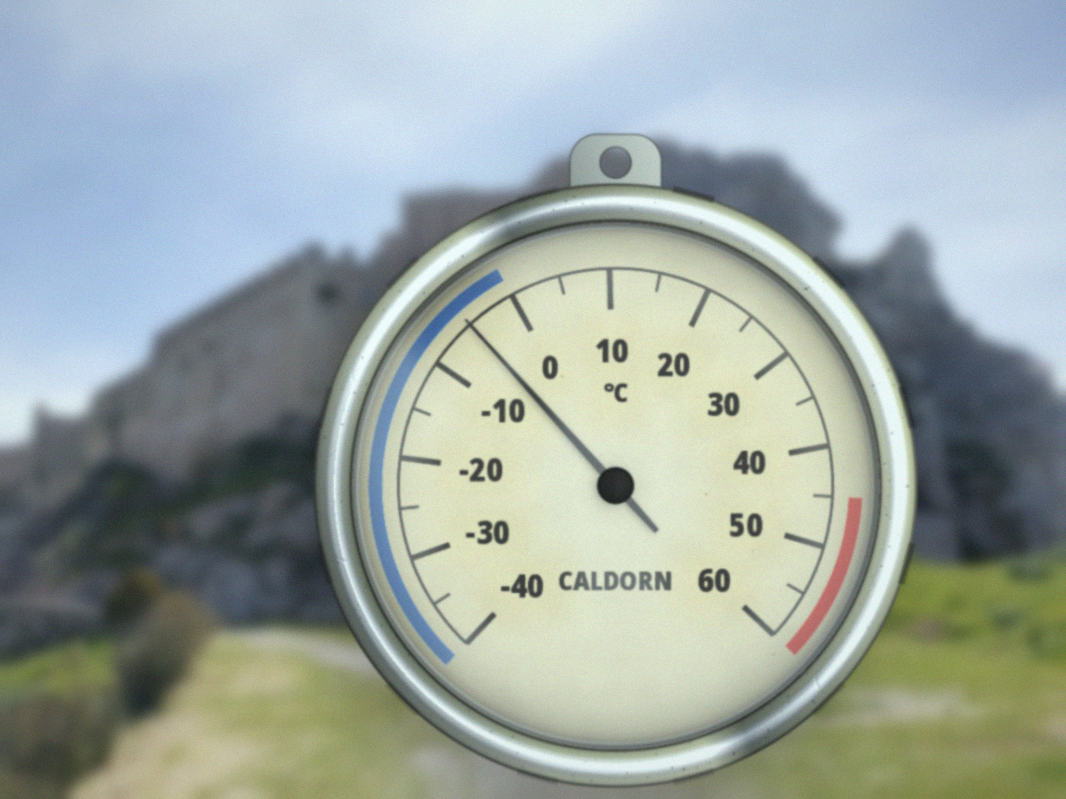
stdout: value=-5 unit=°C
